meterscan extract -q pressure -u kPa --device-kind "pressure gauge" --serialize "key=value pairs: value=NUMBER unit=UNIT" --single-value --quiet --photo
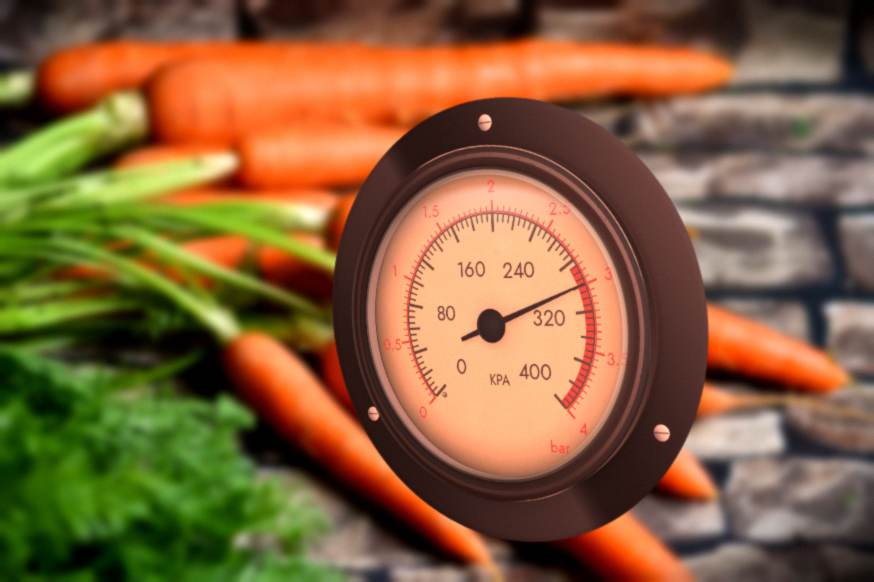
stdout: value=300 unit=kPa
